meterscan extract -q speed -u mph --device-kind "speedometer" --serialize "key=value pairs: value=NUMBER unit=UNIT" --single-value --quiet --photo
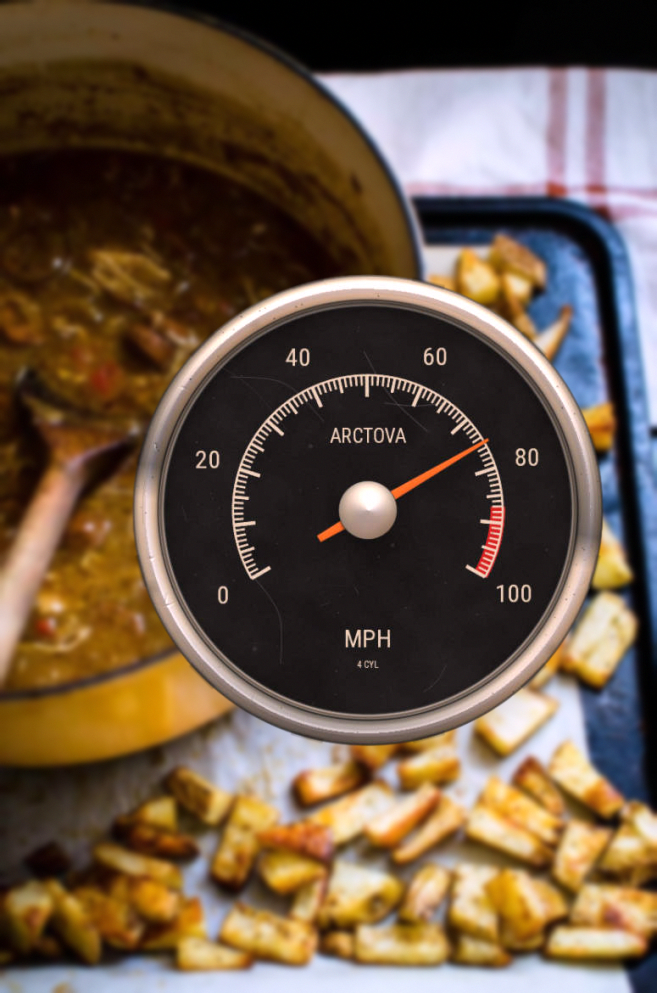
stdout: value=75 unit=mph
